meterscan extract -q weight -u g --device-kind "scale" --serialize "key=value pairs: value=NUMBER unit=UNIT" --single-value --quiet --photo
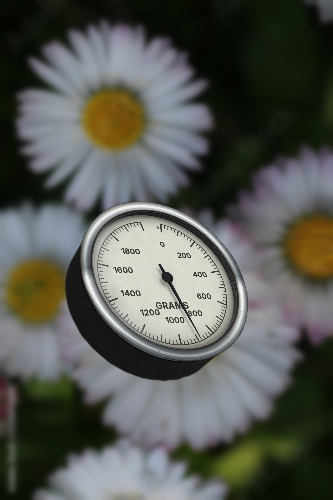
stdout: value=900 unit=g
